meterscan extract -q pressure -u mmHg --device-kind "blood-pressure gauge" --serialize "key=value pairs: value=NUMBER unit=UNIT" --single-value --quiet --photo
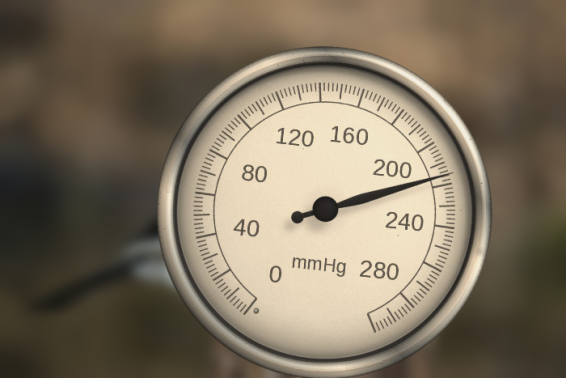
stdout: value=216 unit=mmHg
